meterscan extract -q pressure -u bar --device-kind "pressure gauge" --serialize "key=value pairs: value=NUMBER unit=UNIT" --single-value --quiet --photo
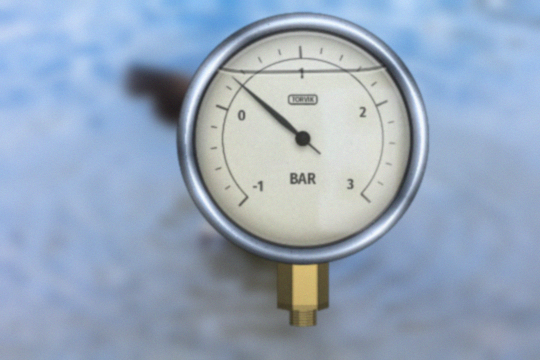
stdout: value=0.3 unit=bar
